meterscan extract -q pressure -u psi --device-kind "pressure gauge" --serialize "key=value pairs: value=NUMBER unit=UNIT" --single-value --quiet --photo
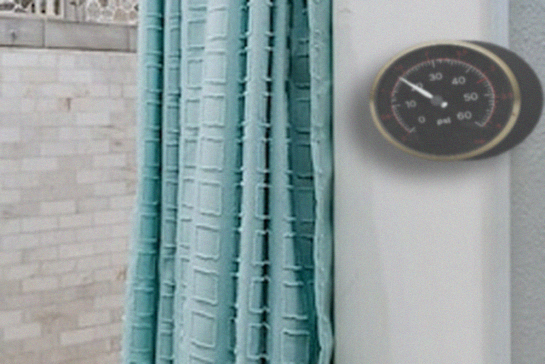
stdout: value=20 unit=psi
